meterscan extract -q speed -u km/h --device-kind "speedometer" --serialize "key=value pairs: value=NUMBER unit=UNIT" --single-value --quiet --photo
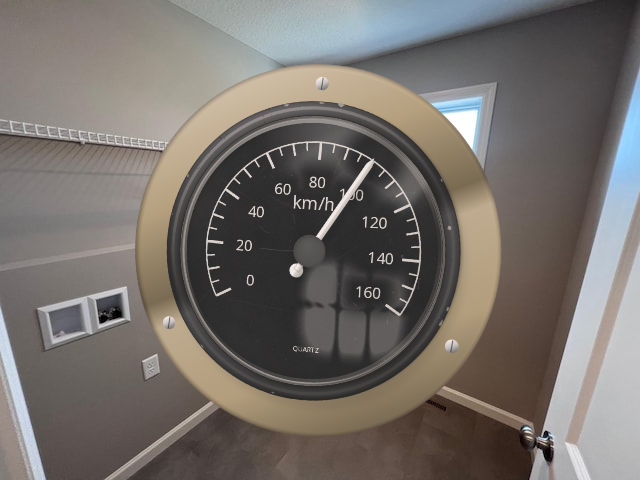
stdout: value=100 unit=km/h
